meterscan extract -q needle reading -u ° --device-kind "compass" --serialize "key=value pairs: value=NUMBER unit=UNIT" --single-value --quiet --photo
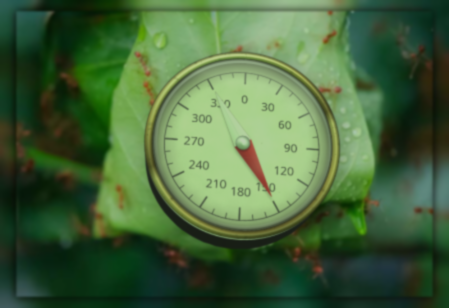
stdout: value=150 unit=°
